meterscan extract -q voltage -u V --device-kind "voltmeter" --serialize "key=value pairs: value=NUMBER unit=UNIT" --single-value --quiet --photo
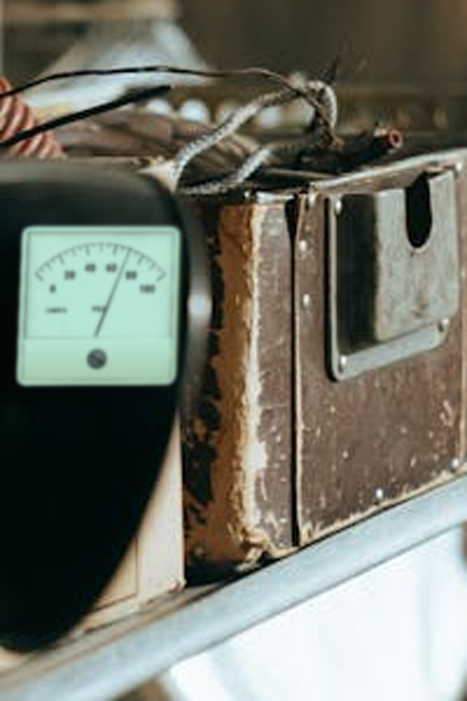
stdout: value=70 unit=V
